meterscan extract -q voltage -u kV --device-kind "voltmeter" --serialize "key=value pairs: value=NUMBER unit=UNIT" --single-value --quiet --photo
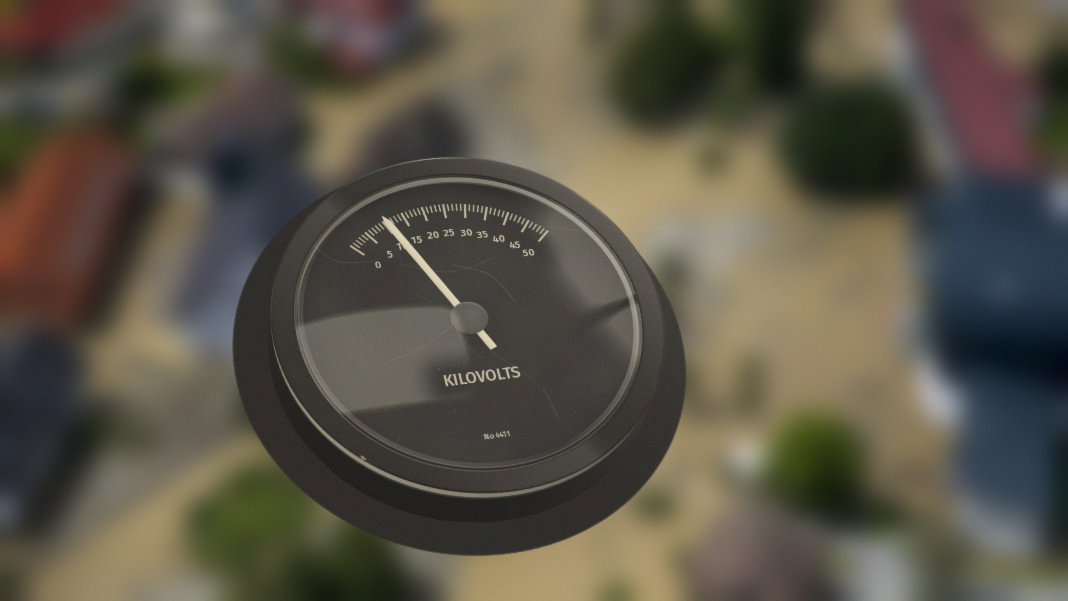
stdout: value=10 unit=kV
